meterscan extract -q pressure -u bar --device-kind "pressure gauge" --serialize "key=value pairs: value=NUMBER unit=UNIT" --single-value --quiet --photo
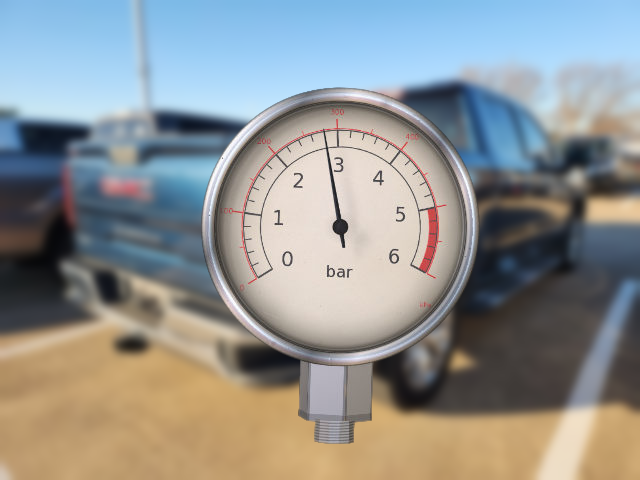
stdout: value=2.8 unit=bar
